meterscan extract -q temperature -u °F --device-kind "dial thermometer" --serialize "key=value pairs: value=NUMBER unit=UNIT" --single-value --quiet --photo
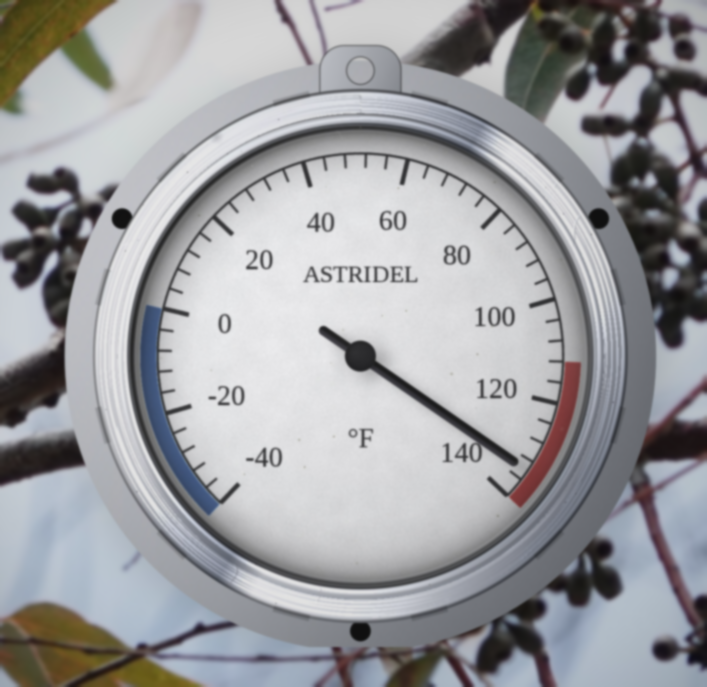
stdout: value=134 unit=°F
